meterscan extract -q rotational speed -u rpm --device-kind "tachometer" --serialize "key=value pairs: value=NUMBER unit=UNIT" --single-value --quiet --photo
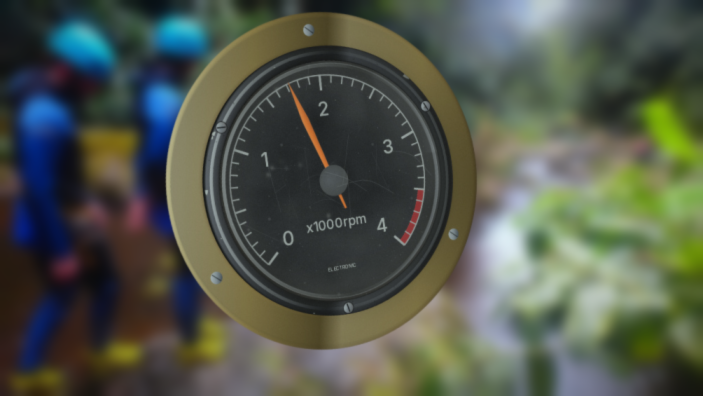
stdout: value=1700 unit=rpm
